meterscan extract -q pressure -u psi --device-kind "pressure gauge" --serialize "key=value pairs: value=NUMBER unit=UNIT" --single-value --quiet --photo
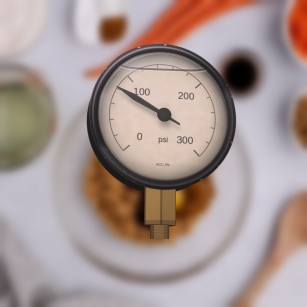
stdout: value=80 unit=psi
